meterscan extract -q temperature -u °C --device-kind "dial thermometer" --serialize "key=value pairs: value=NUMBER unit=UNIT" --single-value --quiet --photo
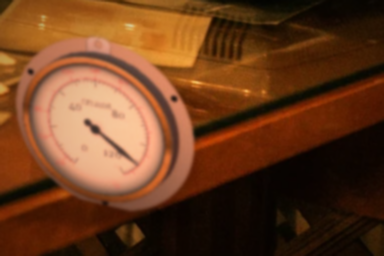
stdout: value=110 unit=°C
